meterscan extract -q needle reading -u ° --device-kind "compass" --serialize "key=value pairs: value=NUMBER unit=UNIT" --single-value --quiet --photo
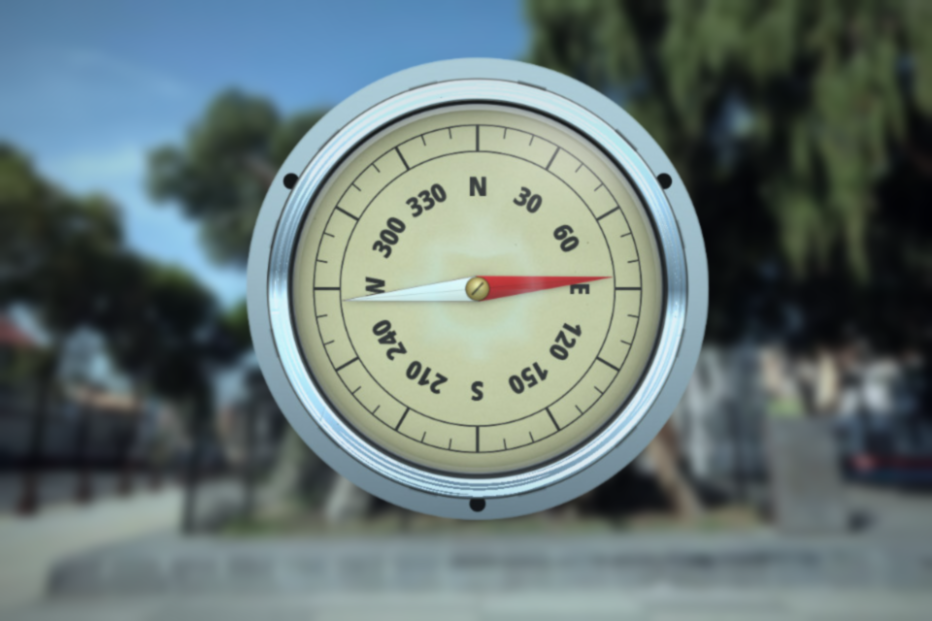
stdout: value=85 unit=°
